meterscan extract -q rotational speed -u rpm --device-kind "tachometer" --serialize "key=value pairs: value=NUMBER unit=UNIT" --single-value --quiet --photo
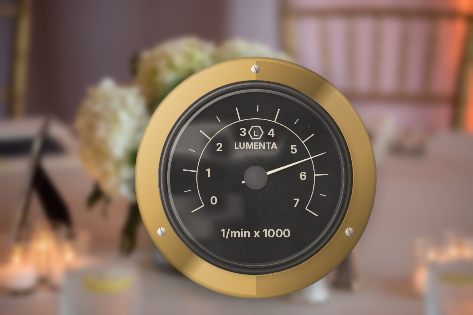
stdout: value=5500 unit=rpm
